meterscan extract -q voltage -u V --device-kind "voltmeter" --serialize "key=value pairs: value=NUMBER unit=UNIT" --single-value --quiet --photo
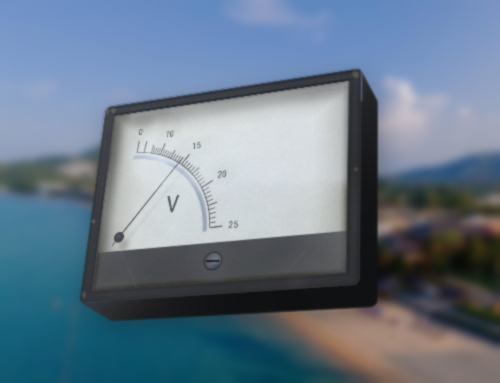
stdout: value=15 unit=V
